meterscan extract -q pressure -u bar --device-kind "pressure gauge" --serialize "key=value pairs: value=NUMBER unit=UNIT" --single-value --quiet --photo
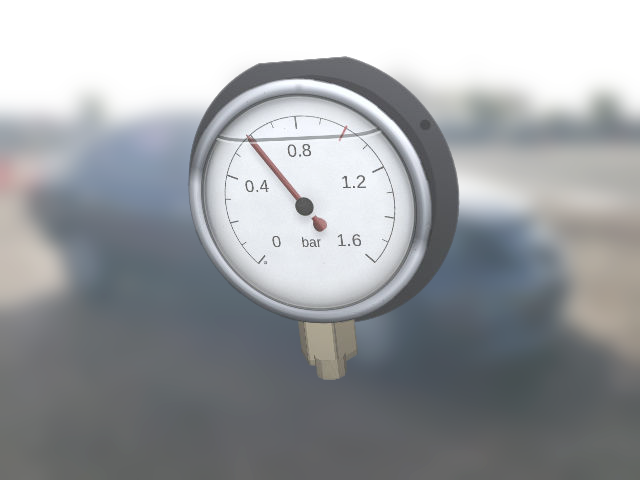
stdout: value=0.6 unit=bar
